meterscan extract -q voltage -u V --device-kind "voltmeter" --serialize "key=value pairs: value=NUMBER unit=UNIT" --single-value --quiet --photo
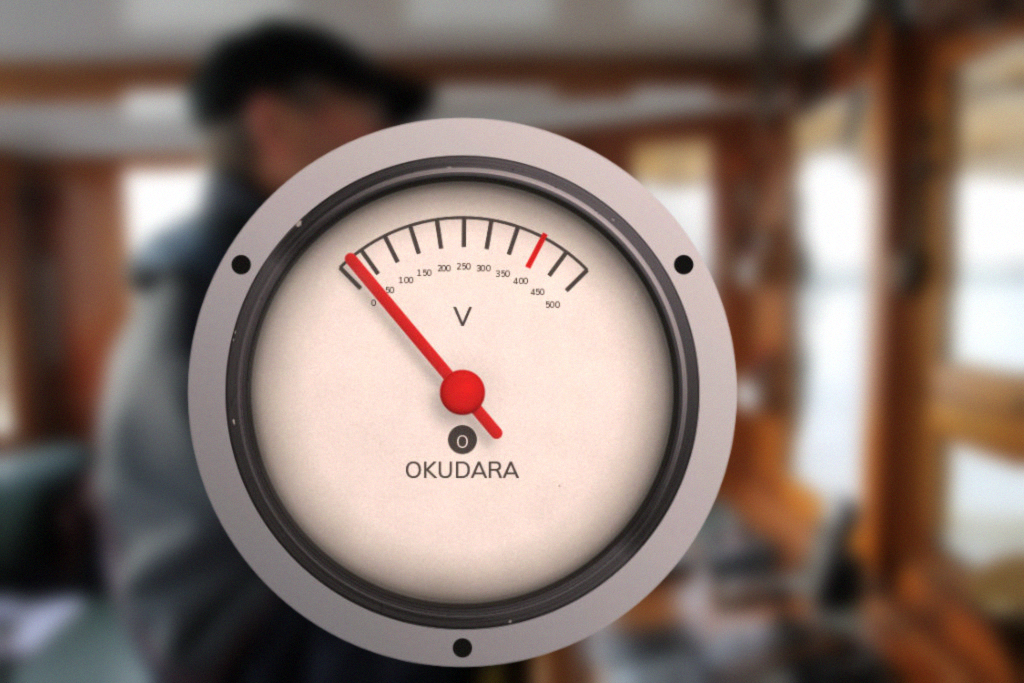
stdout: value=25 unit=V
